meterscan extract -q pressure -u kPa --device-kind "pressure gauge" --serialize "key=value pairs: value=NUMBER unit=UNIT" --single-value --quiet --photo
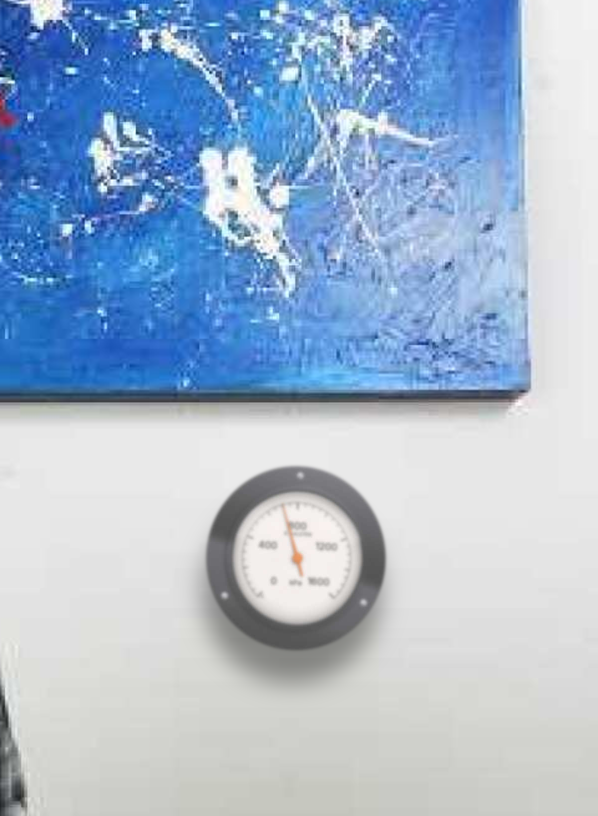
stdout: value=700 unit=kPa
